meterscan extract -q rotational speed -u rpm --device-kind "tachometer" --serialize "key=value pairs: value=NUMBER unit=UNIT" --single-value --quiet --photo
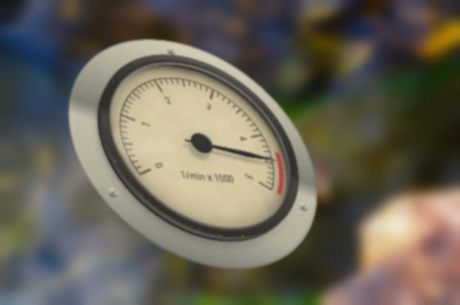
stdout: value=4500 unit=rpm
